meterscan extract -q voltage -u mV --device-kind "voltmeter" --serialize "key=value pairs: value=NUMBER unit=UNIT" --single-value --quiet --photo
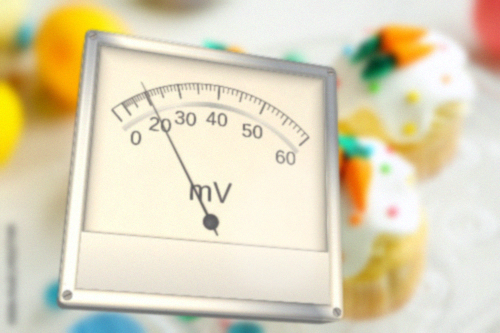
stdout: value=20 unit=mV
